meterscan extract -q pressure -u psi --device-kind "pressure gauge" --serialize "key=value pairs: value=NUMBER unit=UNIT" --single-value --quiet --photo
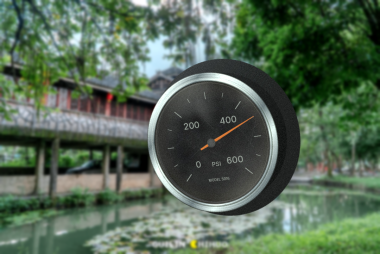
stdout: value=450 unit=psi
